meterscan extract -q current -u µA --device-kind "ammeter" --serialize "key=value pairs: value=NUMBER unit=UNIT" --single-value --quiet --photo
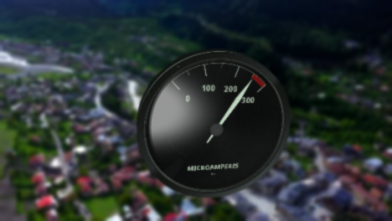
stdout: value=250 unit=µA
